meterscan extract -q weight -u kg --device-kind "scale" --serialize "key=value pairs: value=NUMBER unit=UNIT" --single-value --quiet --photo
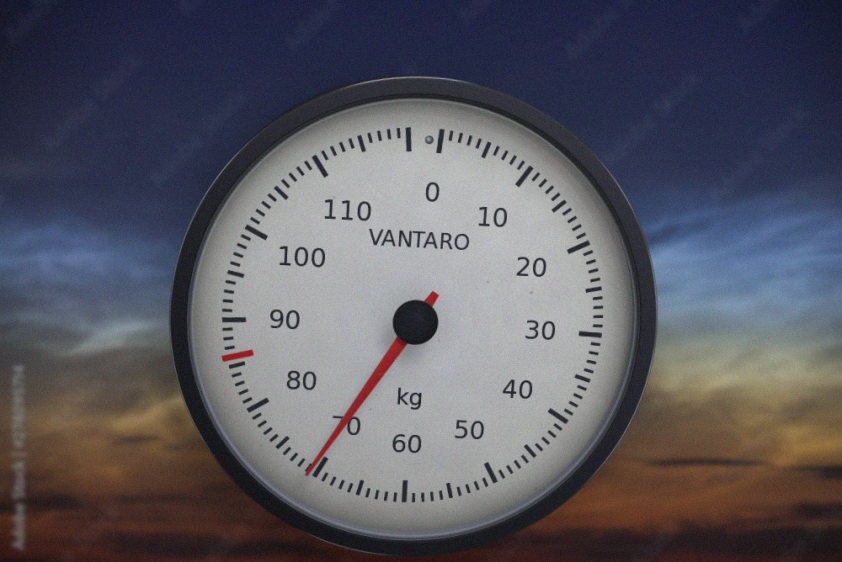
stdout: value=71 unit=kg
